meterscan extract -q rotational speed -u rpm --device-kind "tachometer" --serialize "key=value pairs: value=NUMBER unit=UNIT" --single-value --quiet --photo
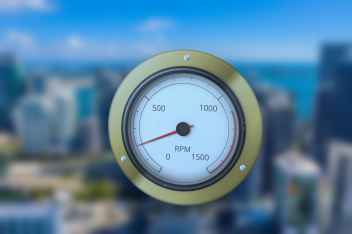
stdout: value=200 unit=rpm
